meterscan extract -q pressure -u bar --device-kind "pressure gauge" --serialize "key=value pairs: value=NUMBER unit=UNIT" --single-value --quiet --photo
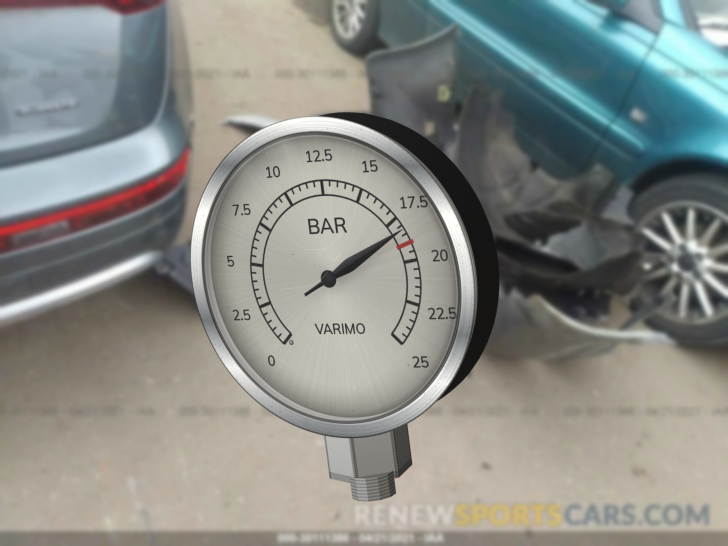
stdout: value=18.25 unit=bar
